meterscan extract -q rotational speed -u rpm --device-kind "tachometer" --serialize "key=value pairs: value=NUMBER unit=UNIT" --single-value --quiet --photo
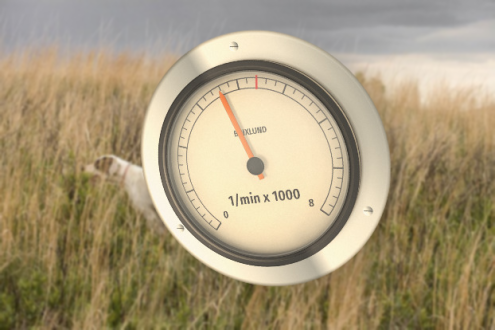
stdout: value=3600 unit=rpm
